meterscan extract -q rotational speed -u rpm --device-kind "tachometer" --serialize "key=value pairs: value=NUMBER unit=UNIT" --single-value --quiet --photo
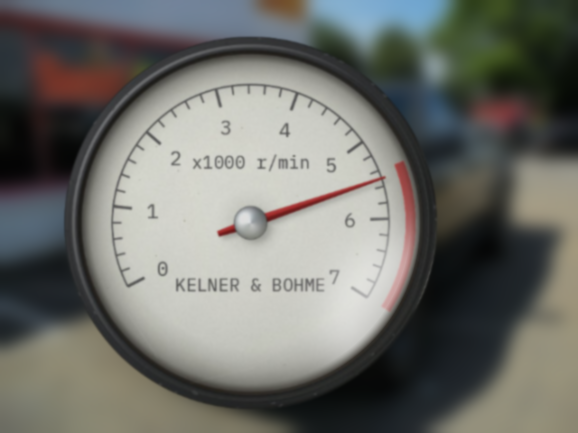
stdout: value=5500 unit=rpm
